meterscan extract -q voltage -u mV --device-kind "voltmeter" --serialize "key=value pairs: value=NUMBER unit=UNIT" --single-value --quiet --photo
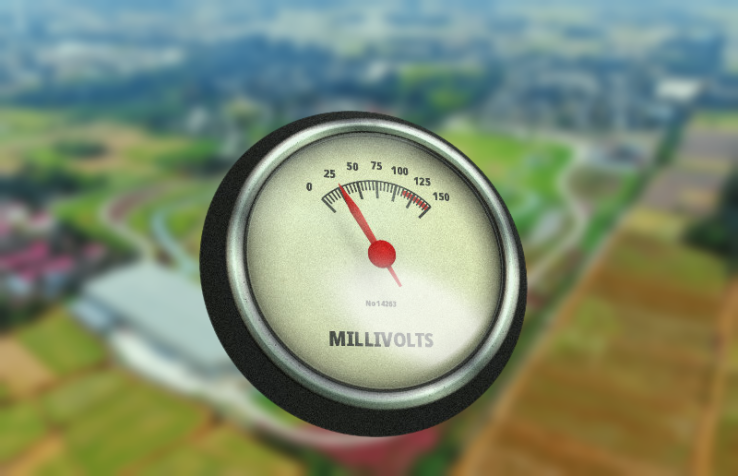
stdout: value=25 unit=mV
